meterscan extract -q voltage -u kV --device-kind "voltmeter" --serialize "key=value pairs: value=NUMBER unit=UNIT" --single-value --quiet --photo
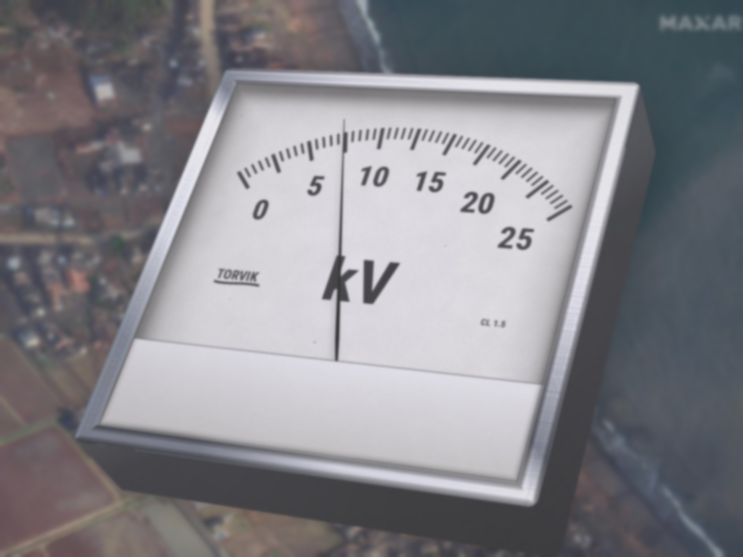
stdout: value=7.5 unit=kV
